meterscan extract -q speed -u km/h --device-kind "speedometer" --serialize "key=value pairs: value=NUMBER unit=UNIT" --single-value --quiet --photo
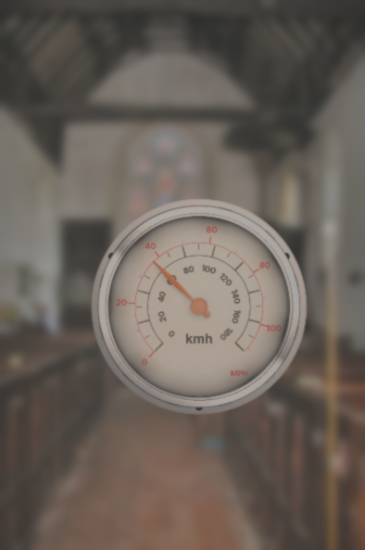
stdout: value=60 unit=km/h
